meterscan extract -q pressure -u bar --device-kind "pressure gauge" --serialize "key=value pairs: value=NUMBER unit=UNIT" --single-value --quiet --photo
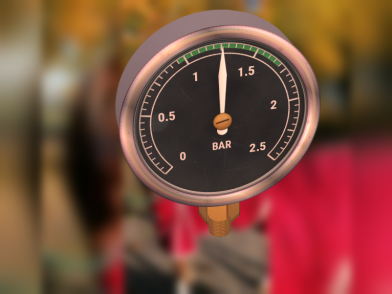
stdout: value=1.25 unit=bar
